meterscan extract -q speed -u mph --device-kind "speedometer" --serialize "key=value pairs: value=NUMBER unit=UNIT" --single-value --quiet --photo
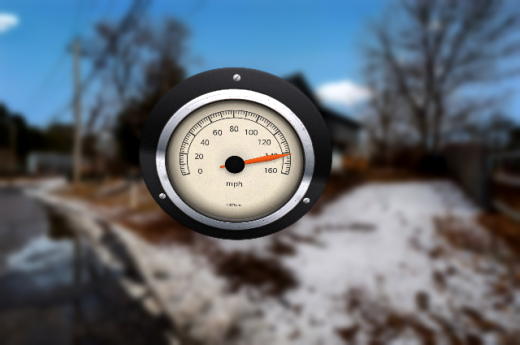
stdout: value=140 unit=mph
